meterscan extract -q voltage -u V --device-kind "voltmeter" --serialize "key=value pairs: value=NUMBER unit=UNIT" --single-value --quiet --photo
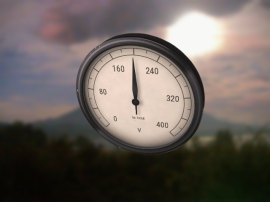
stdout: value=200 unit=V
